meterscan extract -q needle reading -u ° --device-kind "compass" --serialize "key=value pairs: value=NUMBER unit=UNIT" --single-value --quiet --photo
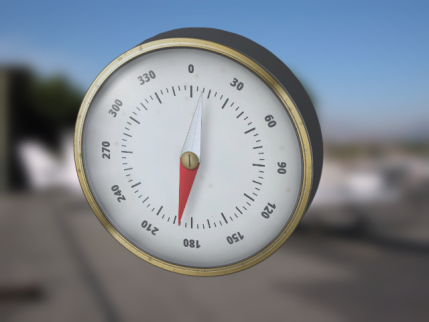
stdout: value=190 unit=°
